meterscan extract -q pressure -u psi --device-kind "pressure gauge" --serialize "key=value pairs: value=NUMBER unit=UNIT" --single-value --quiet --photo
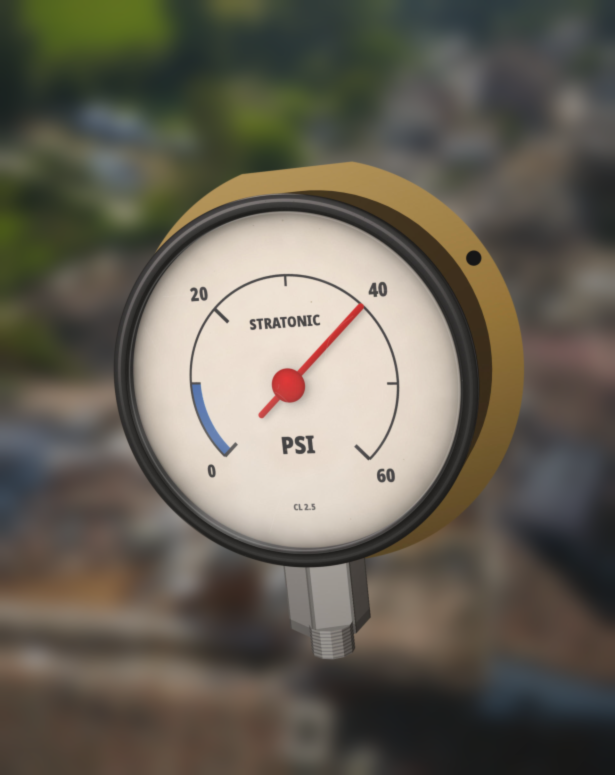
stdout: value=40 unit=psi
